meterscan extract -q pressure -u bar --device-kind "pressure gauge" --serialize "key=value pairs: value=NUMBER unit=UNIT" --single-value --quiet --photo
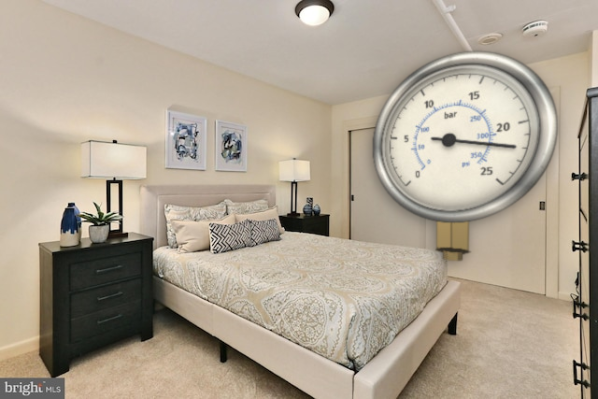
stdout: value=22 unit=bar
